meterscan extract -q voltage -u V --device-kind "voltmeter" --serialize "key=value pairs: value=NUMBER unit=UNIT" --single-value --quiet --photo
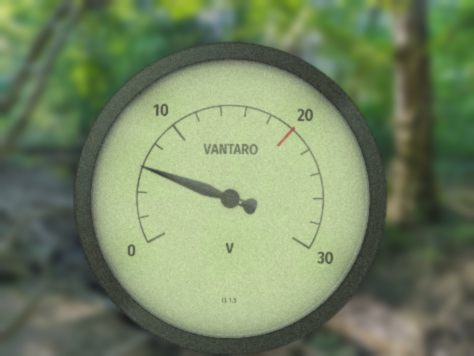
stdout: value=6 unit=V
